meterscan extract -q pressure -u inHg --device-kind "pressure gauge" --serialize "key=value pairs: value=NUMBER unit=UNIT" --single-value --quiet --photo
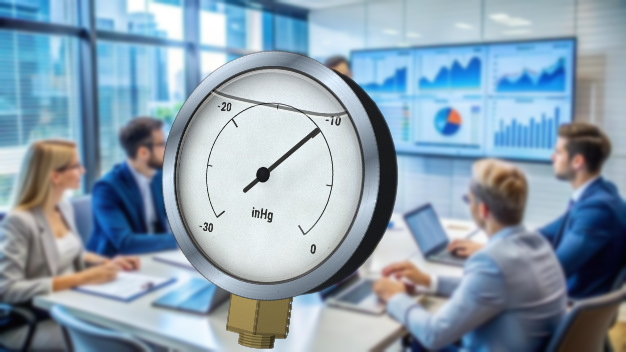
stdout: value=-10 unit=inHg
